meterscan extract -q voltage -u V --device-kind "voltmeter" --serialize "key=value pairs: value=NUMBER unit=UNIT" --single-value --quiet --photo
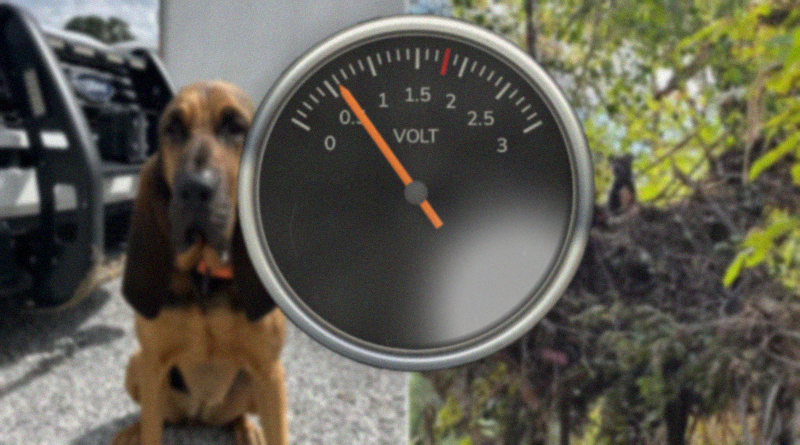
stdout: value=0.6 unit=V
